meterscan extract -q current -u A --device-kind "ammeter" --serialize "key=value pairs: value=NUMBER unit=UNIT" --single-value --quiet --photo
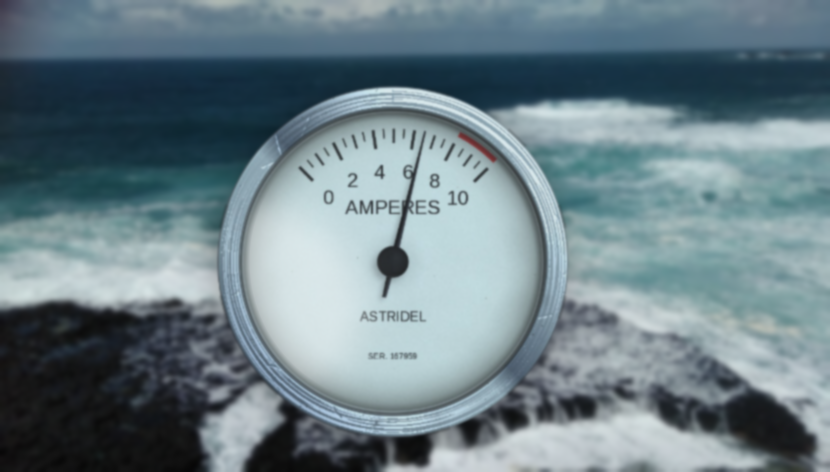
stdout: value=6.5 unit=A
